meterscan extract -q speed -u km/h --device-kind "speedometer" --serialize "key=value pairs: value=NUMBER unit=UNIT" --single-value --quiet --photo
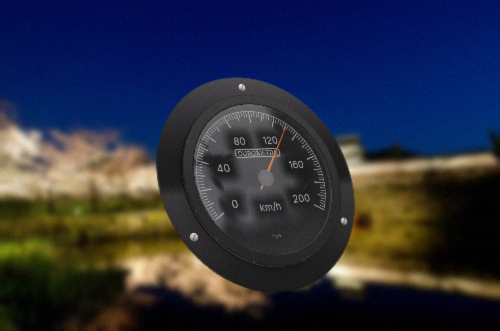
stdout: value=130 unit=km/h
